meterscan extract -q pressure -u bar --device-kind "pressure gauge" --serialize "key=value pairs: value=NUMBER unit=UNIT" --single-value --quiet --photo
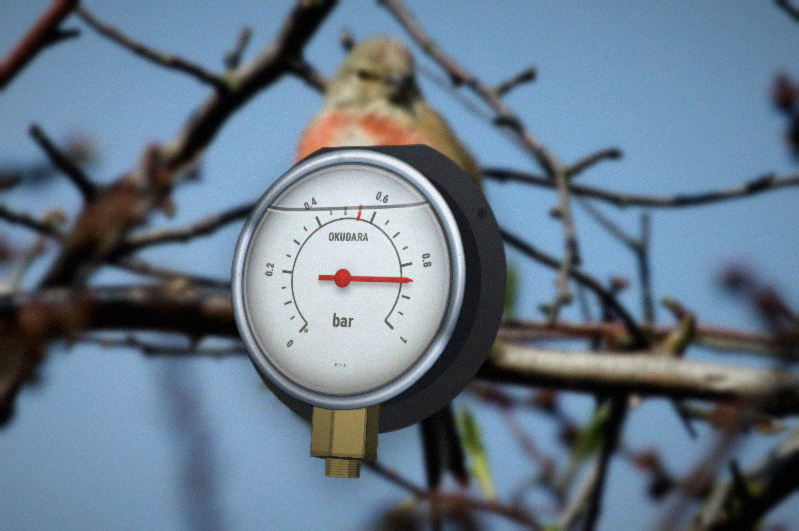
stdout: value=0.85 unit=bar
